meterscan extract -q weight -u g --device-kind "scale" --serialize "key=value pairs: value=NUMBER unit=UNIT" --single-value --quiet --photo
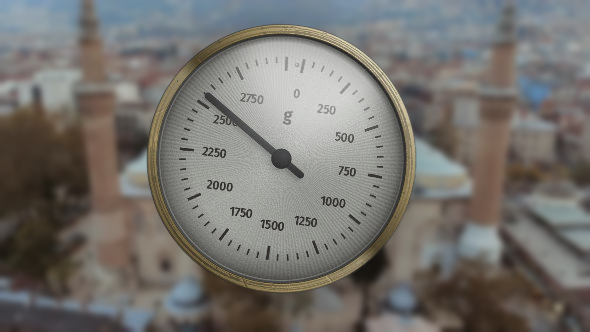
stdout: value=2550 unit=g
